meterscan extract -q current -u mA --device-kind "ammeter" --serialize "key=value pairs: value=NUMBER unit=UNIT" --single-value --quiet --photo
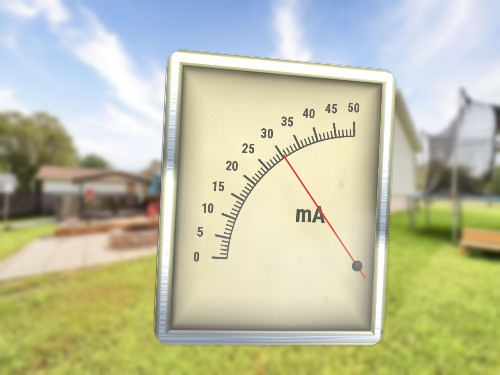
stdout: value=30 unit=mA
